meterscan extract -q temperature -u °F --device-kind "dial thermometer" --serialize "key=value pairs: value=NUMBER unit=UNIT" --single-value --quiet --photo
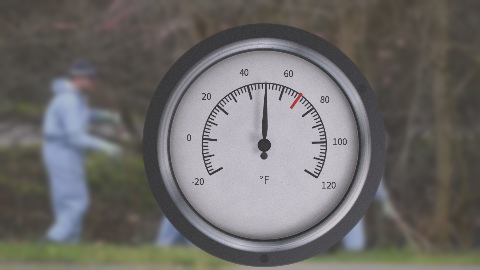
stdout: value=50 unit=°F
